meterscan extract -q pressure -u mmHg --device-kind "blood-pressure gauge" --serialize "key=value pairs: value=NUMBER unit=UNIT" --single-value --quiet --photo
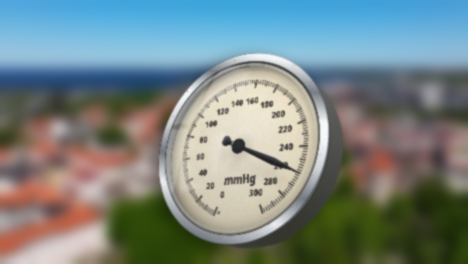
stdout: value=260 unit=mmHg
